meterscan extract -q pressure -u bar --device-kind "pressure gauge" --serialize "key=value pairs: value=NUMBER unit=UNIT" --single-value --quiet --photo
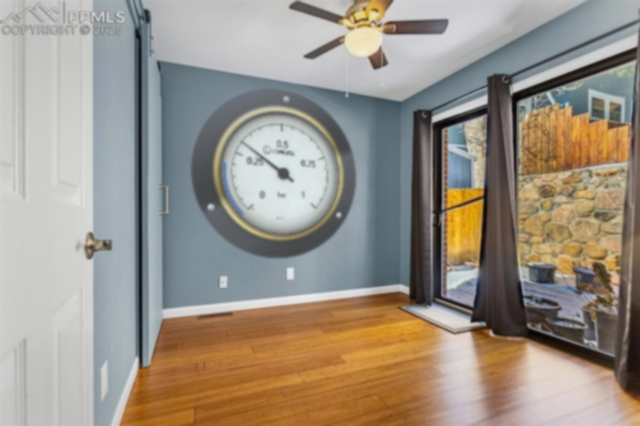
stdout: value=0.3 unit=bar
